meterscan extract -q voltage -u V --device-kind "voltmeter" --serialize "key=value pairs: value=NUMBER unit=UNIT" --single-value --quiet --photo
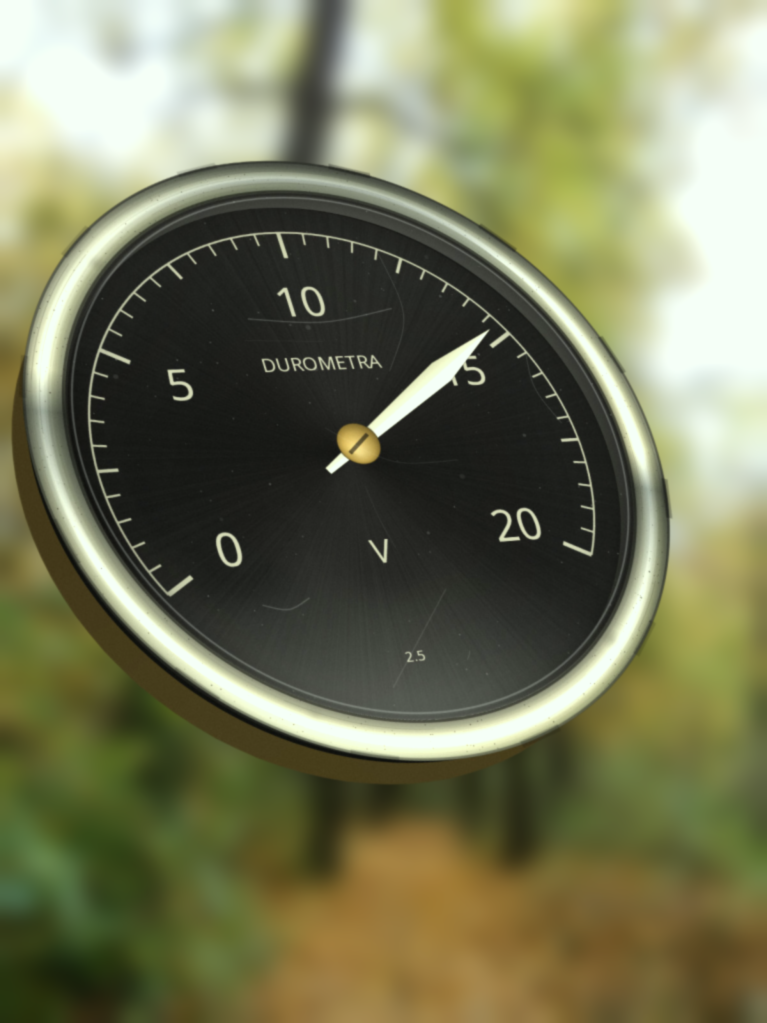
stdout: value=14.75 unit=V
